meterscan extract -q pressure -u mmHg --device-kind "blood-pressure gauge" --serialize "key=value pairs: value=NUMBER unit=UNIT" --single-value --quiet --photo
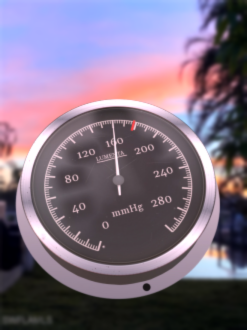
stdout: value=160 unit=mmHg
